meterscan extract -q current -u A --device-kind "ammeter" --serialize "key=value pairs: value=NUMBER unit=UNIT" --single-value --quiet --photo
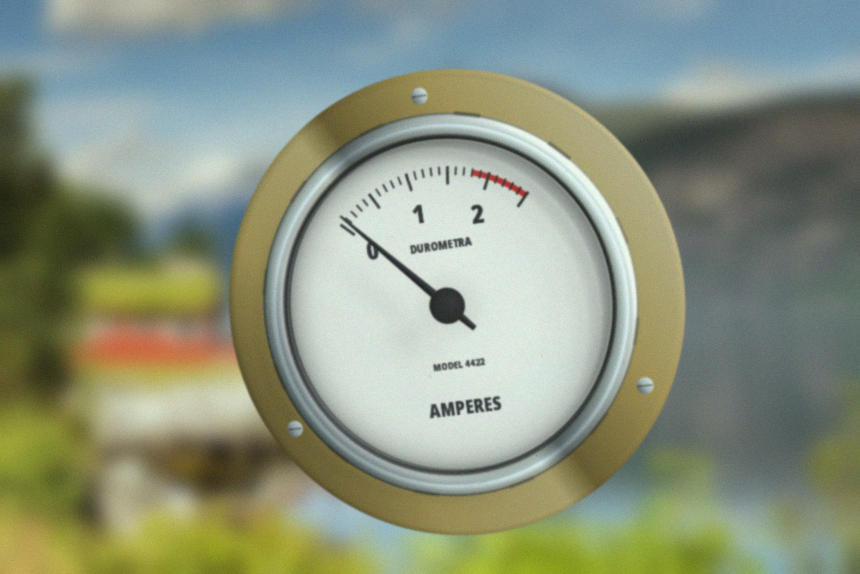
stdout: value=0.1 unit=A
